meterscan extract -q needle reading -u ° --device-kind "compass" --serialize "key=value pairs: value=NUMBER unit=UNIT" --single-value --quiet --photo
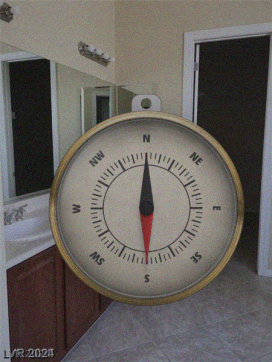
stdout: value=180 unit=°
